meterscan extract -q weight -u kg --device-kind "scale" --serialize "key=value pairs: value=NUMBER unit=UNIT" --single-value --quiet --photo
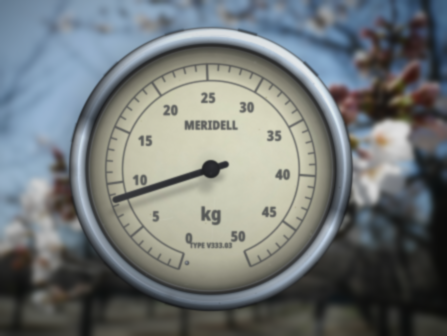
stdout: value=8.5 unit=kg
